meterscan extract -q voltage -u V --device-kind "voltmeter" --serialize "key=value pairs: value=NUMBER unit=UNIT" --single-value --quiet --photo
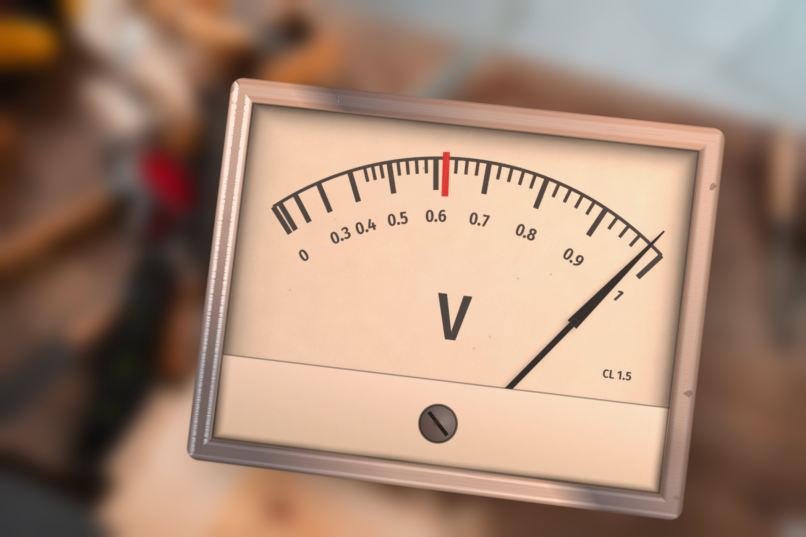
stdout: value=0.98 unit=V
